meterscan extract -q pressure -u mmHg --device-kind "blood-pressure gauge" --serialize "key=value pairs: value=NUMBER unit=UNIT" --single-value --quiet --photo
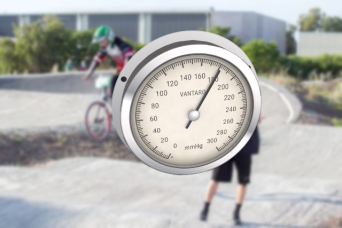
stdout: value=180 unit=mmHg
